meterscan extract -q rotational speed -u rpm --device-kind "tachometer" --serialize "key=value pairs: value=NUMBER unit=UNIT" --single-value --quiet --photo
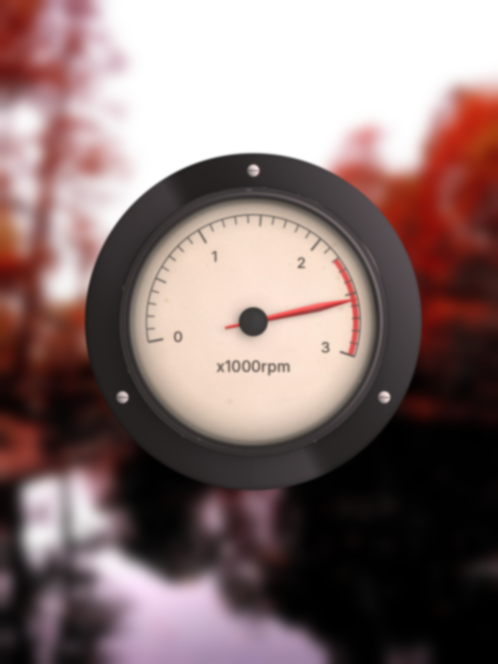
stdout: value=2550 unit=rpm
